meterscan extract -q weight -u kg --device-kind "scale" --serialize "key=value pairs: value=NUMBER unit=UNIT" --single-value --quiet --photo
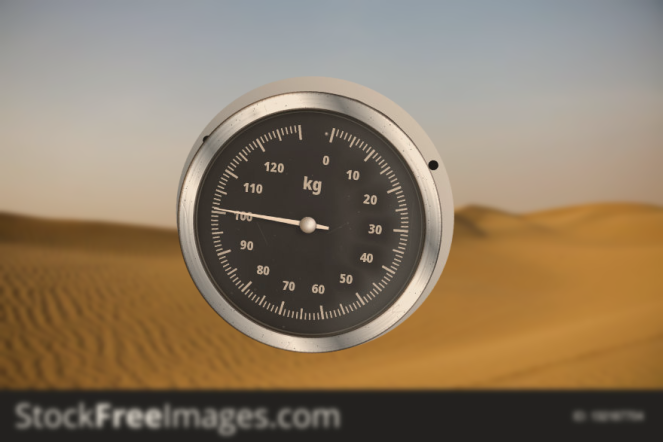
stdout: value=101 unit=kg
